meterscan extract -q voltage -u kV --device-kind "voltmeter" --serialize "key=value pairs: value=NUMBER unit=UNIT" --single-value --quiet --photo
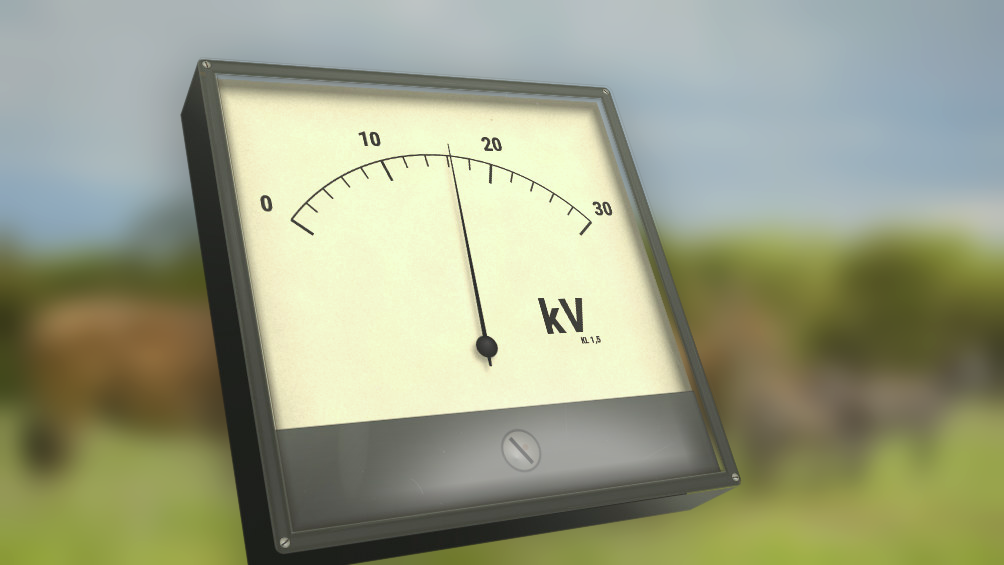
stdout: value=16 unit=kV
